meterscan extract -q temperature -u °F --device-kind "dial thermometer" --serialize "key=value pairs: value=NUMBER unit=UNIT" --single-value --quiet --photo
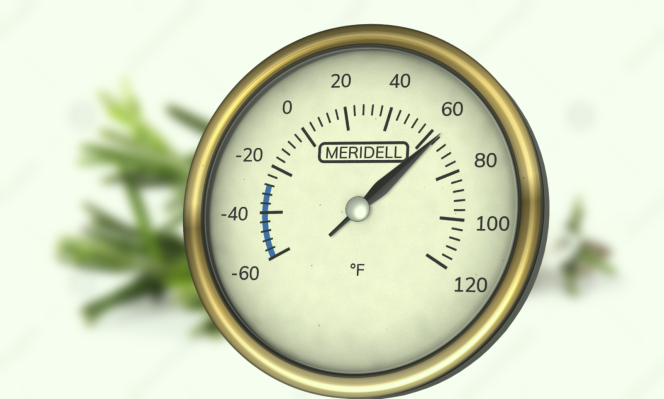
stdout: value=64 unit=°F
